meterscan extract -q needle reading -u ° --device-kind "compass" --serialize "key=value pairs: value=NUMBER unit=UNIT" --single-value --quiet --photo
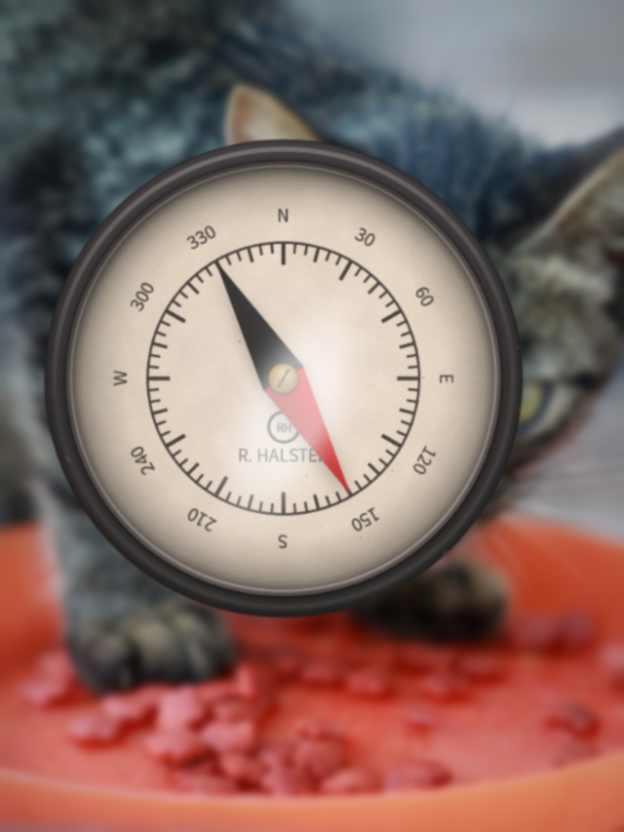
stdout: value=150 unit=°
